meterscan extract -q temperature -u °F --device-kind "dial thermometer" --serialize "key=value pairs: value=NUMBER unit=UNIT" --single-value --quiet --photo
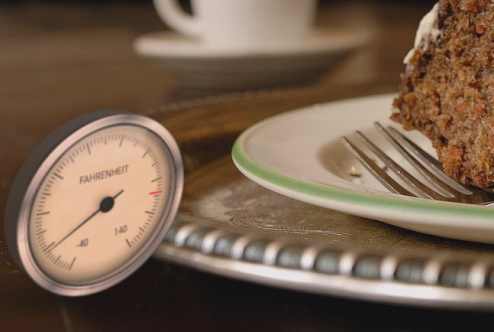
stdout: value=-20 unit=°F
